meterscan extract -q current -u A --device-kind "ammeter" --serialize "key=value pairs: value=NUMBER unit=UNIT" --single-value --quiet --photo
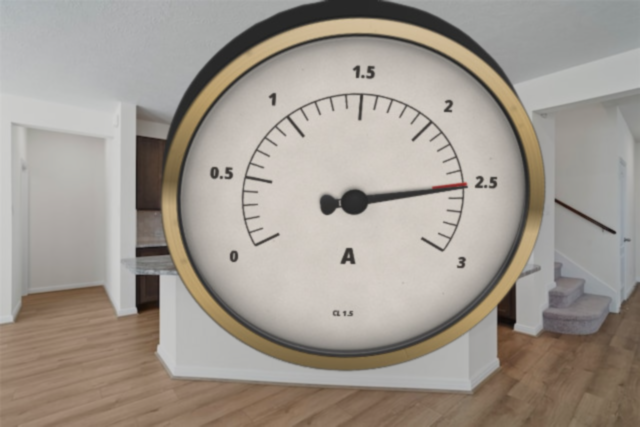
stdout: value=2.5 unit=A
